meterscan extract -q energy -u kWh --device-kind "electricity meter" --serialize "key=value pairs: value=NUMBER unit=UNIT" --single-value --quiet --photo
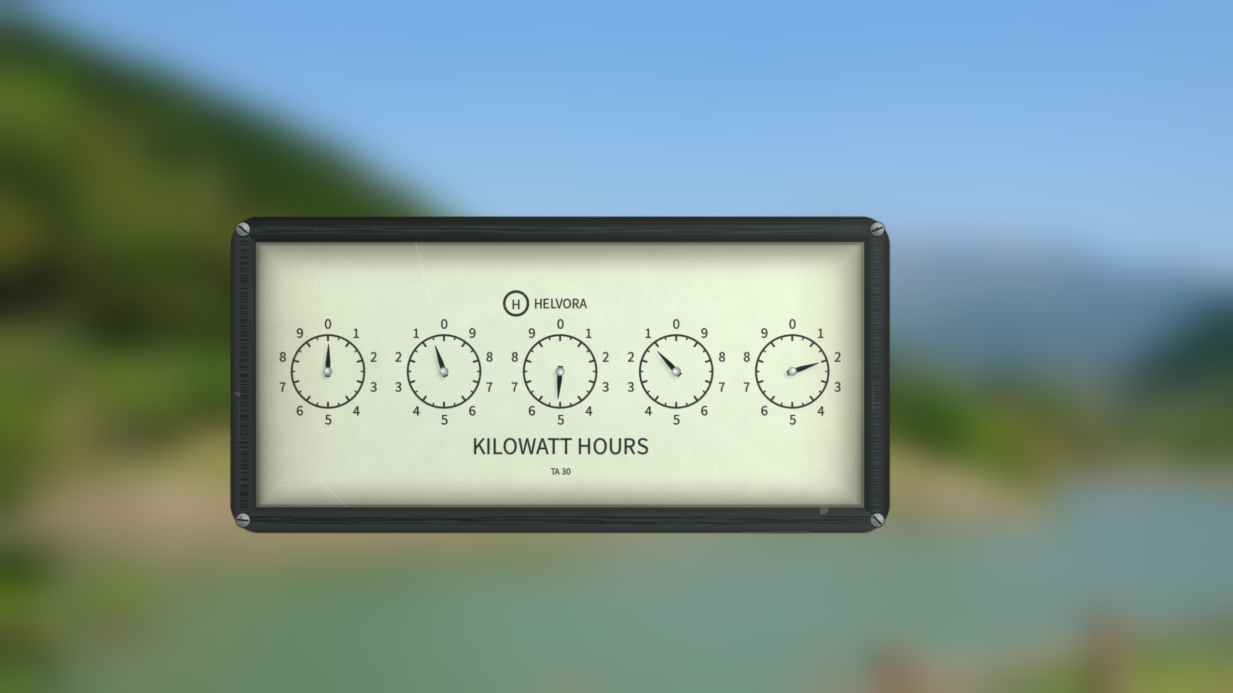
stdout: value=512 unit=kWh
